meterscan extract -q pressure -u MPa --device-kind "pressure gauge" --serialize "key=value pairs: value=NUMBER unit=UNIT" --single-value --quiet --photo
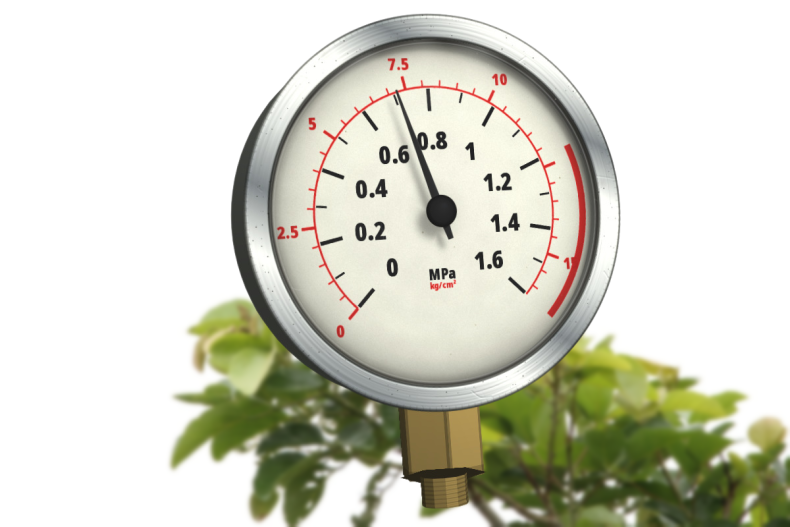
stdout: value=0.7 unit=MPa
